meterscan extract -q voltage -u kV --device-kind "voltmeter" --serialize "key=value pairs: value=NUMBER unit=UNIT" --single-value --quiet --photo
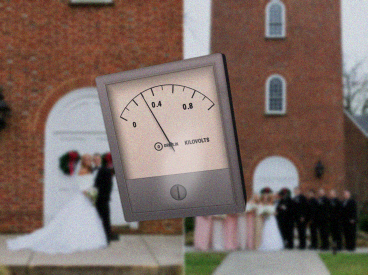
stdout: value=0.3 unit=kV
